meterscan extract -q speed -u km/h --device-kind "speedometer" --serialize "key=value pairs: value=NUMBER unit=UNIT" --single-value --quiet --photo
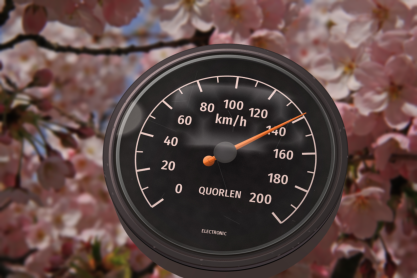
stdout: value=140 unit=km/h
